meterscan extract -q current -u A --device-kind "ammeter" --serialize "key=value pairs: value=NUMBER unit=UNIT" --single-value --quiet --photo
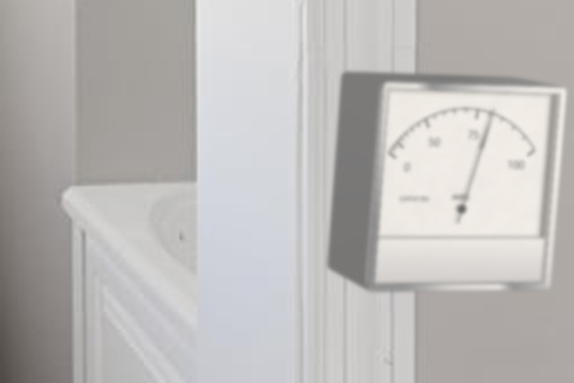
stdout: value=80 unit=A
